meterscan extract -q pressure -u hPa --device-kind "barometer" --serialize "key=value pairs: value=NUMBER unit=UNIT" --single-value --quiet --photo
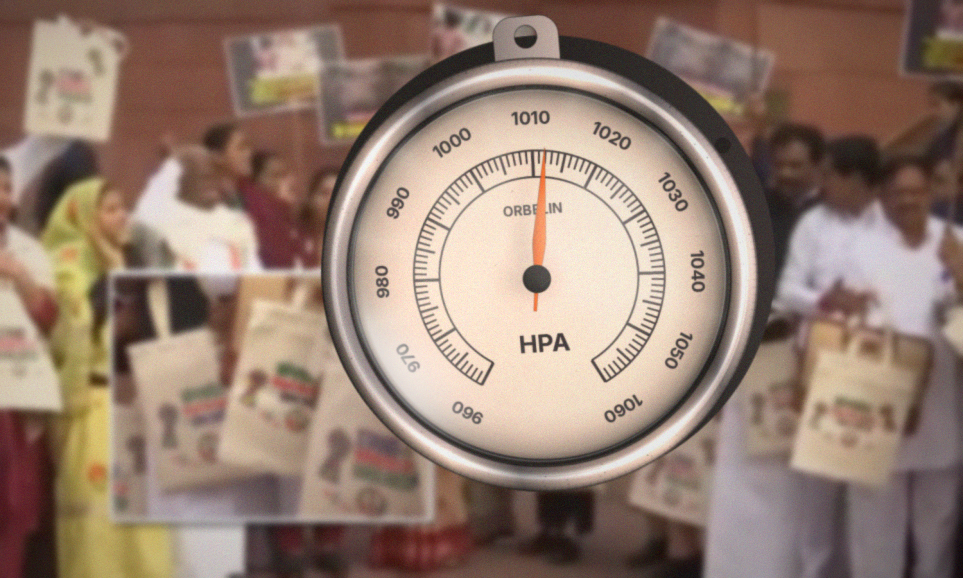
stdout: value=1012 unit=hPa
